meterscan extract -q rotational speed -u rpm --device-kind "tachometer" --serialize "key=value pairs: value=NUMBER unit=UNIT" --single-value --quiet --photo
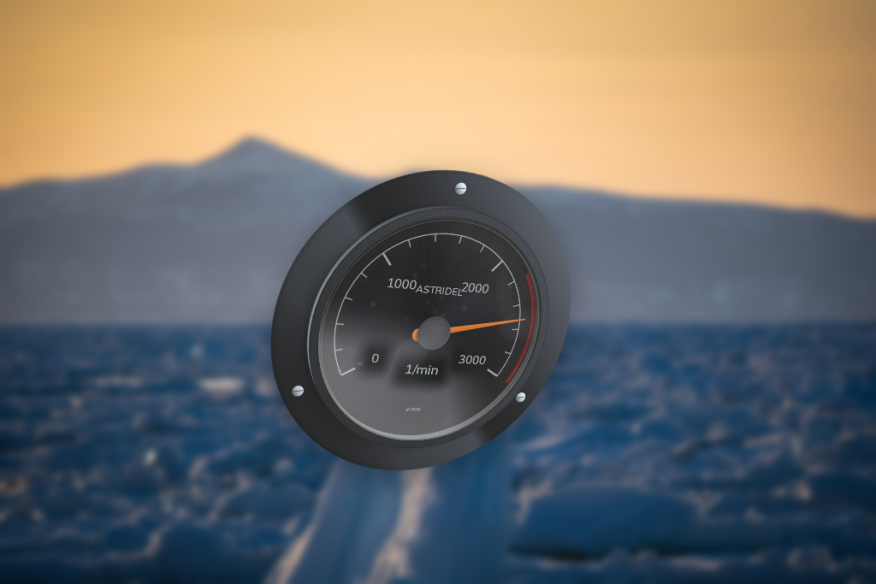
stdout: value=2500 unit=rpm
